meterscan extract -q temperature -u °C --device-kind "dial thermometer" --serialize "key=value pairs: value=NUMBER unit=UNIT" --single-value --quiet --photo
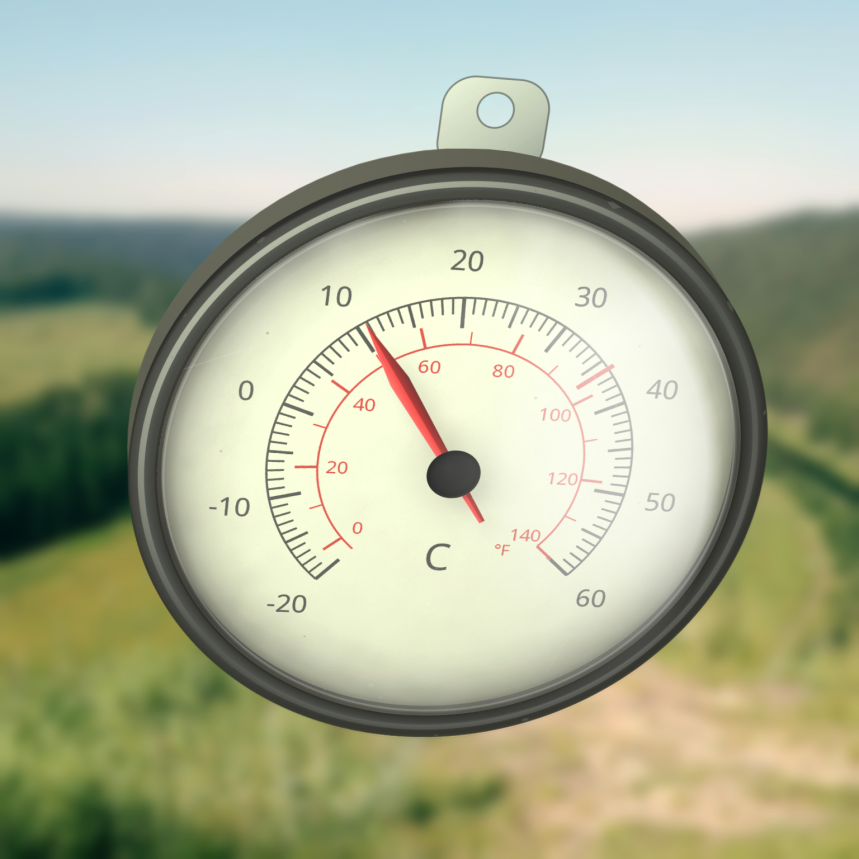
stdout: value=11 unit=°C
